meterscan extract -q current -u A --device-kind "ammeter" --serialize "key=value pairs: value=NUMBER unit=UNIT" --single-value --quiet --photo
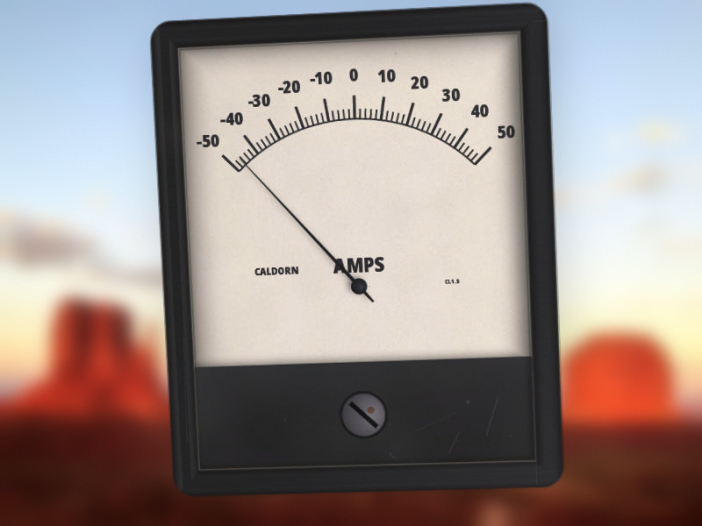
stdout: value=-46 unit=A
